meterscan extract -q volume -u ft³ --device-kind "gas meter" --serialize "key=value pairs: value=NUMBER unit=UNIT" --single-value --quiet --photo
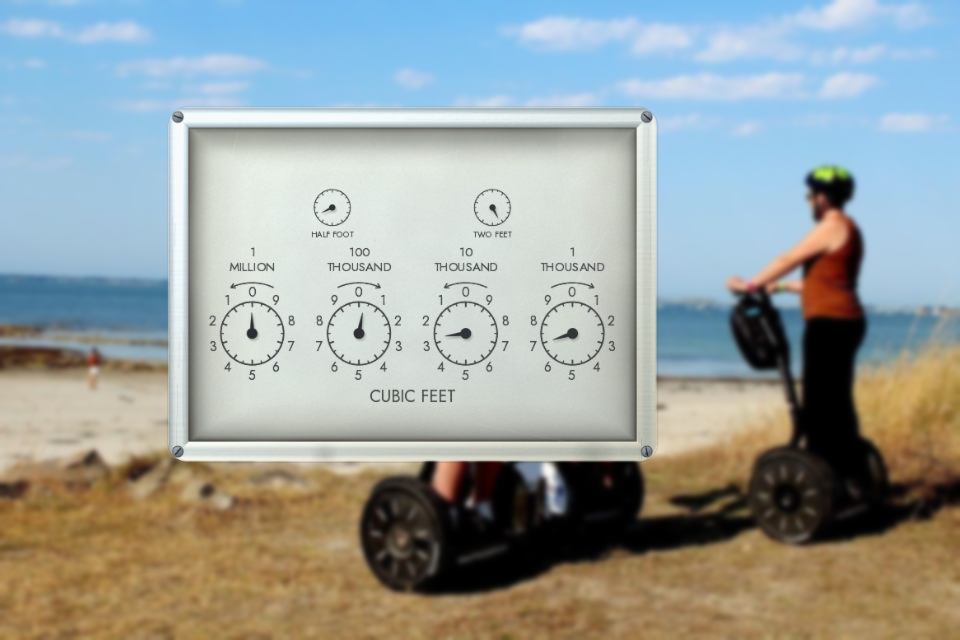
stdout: value=2700 unit=ft³
